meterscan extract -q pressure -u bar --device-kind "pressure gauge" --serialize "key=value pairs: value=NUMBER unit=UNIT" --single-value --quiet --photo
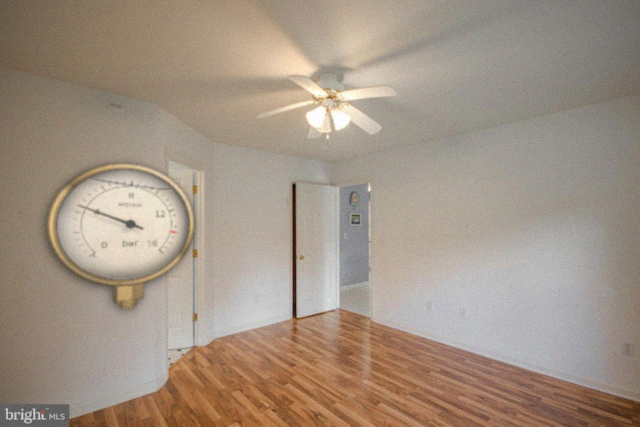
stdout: value=4 unit=bar
